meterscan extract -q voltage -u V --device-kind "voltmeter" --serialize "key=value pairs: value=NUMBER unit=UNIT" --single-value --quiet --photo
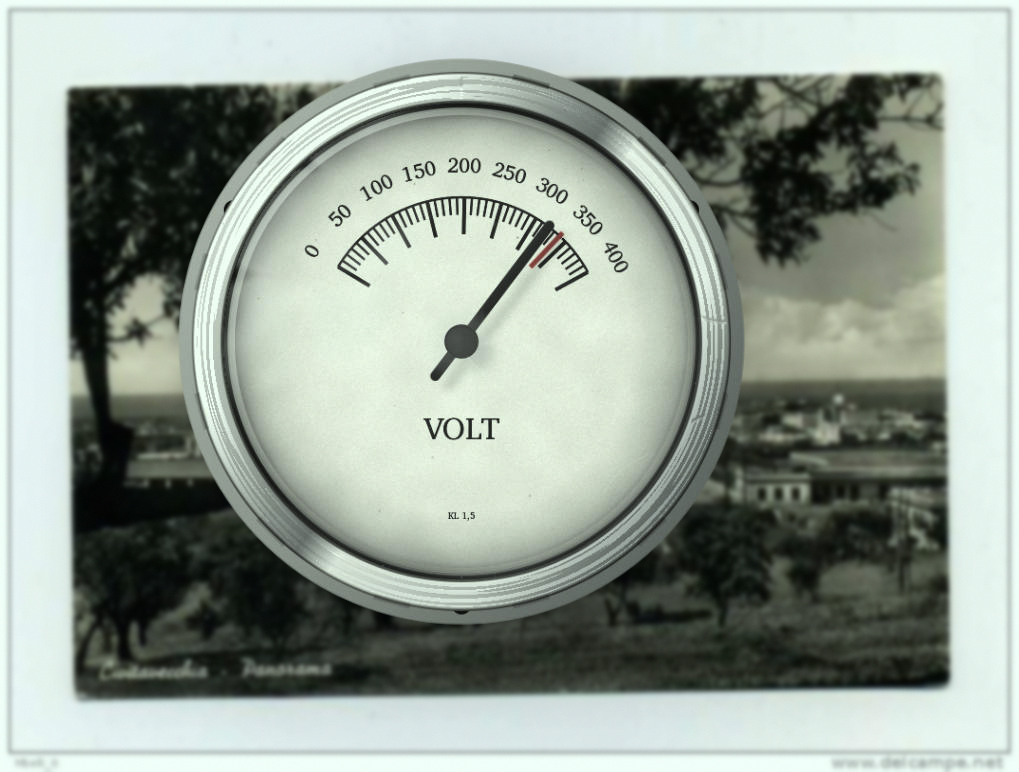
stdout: value=320 unit=V
